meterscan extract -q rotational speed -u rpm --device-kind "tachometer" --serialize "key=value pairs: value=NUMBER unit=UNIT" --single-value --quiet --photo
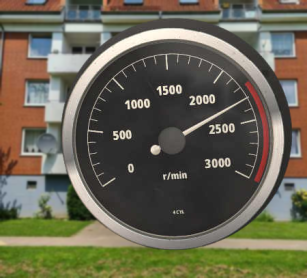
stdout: value=2300 unit=rpm
